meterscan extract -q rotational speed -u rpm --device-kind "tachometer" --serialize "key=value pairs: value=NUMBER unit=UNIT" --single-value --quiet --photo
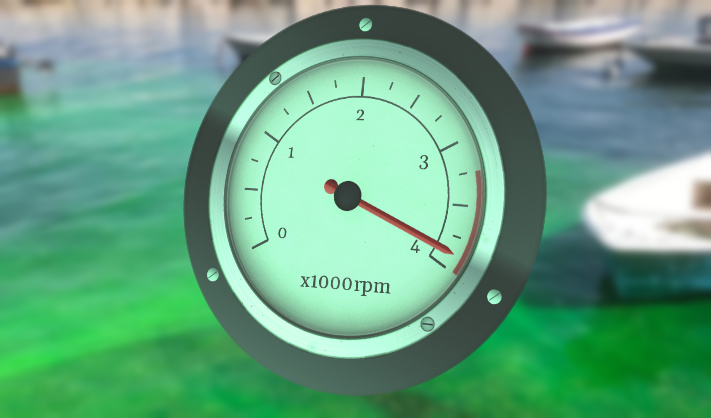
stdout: value=3875 unit=rpm
